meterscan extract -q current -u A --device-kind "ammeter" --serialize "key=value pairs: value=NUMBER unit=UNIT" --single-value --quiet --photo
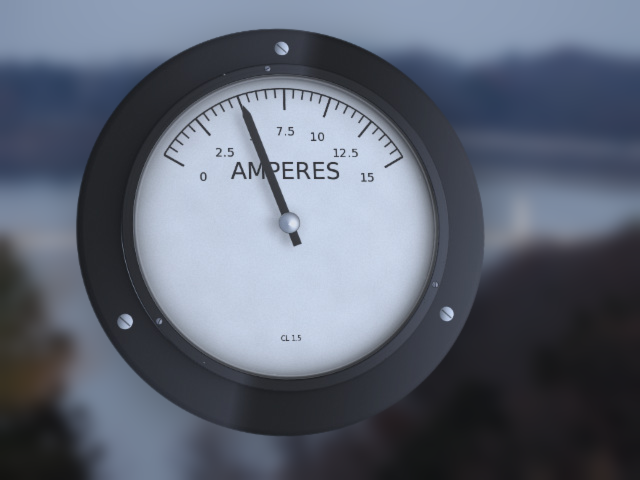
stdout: value=5 unit=A
